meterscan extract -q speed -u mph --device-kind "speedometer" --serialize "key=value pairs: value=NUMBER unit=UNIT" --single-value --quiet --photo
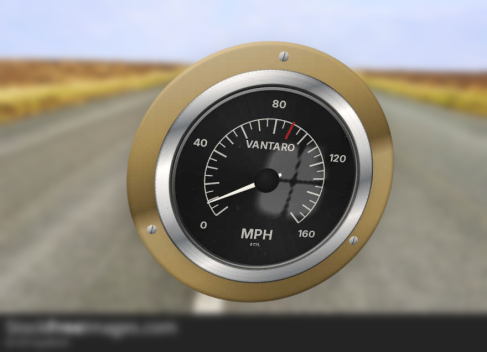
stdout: value=10 unit=mph
